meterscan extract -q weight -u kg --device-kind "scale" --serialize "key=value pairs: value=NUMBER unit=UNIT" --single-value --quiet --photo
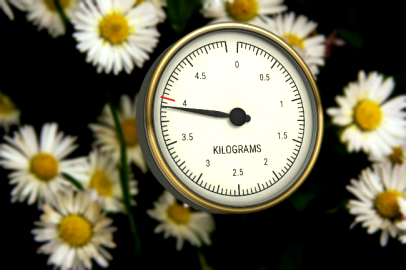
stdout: value=3.9 unit=kg
